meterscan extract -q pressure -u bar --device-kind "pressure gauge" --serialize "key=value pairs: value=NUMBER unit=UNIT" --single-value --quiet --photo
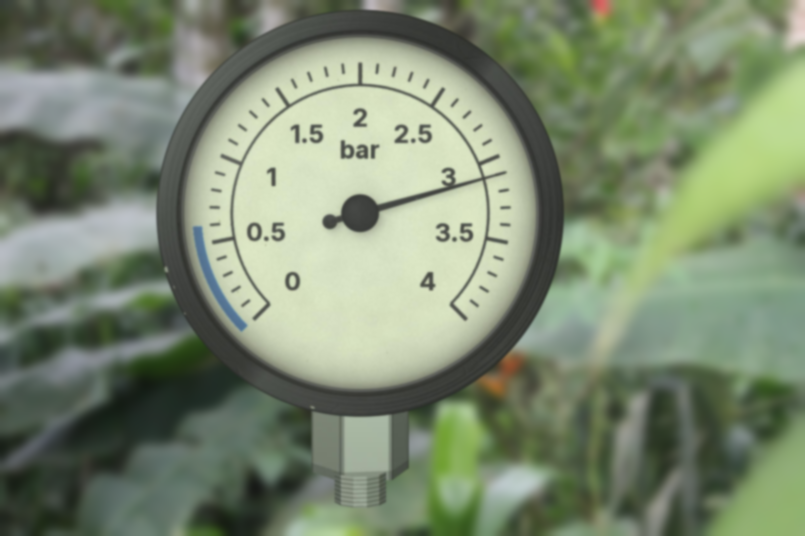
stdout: value=3.1 unit=bar
